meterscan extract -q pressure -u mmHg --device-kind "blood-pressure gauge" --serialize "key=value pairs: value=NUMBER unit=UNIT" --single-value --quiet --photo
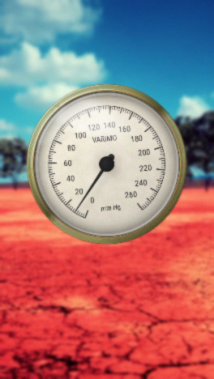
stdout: value=10 unit=mmHg
